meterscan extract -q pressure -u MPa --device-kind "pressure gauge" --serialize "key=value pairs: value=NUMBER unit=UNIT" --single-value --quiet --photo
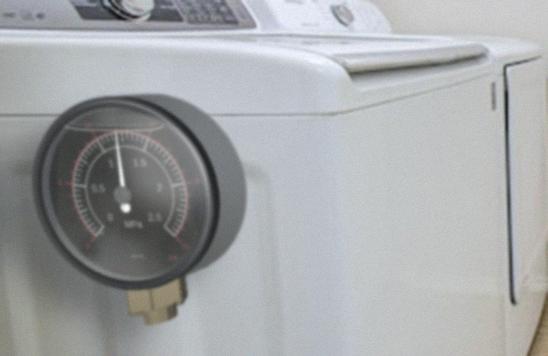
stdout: value=1.25 unit=MPa
